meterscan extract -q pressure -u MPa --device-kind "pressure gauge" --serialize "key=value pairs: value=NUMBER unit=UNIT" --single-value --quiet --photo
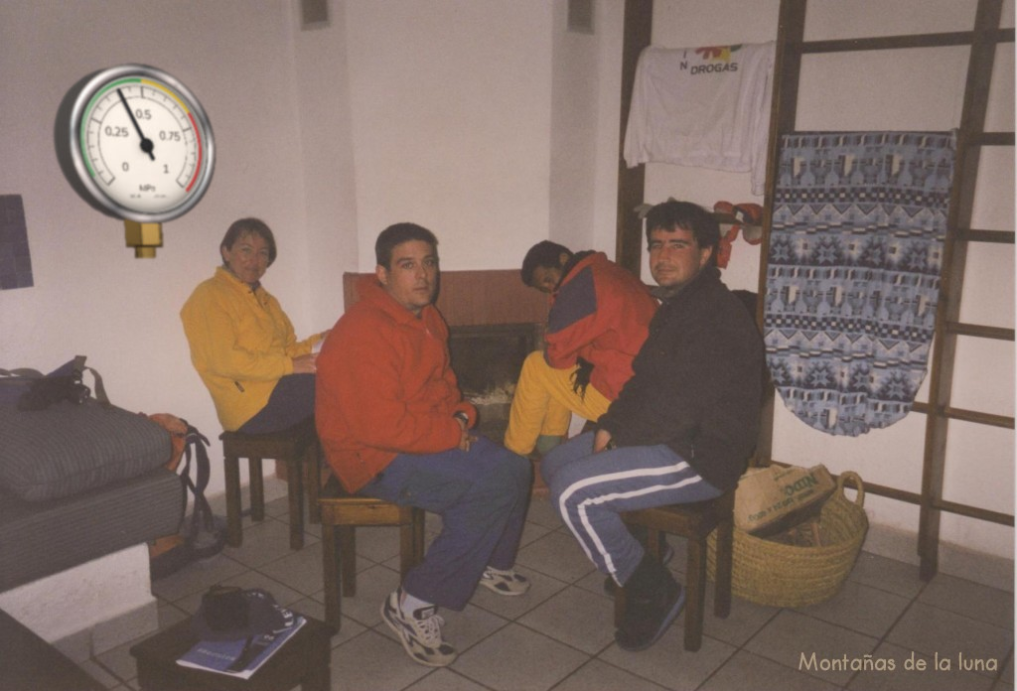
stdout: value=0.4 unit=MPa
